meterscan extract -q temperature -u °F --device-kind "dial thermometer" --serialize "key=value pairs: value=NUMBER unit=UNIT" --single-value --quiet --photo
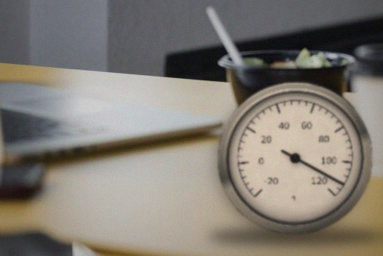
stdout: value=112 unit=°F
